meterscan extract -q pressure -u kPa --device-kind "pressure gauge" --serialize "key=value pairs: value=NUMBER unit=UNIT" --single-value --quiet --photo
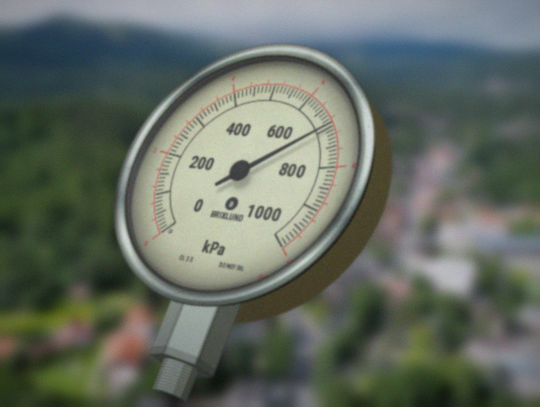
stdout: value=700 unit=kPa
